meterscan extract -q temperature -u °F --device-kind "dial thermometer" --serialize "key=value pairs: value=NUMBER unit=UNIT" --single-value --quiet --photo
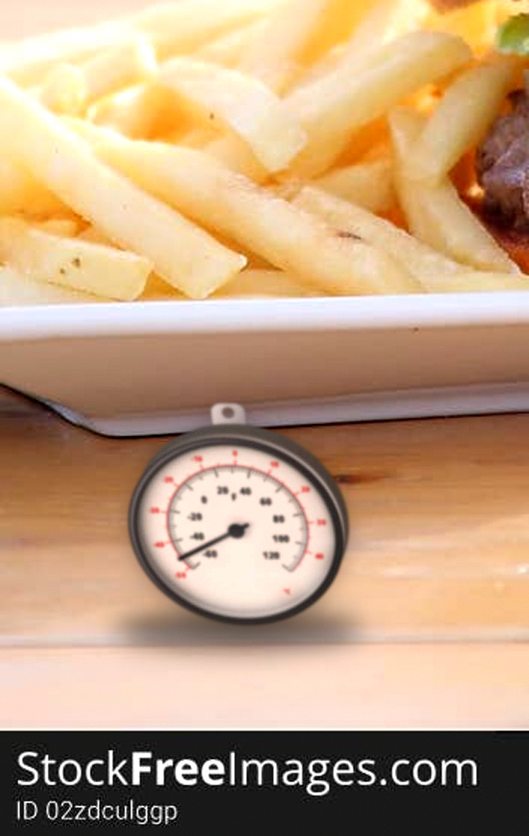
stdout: value=-50 unit=°F
